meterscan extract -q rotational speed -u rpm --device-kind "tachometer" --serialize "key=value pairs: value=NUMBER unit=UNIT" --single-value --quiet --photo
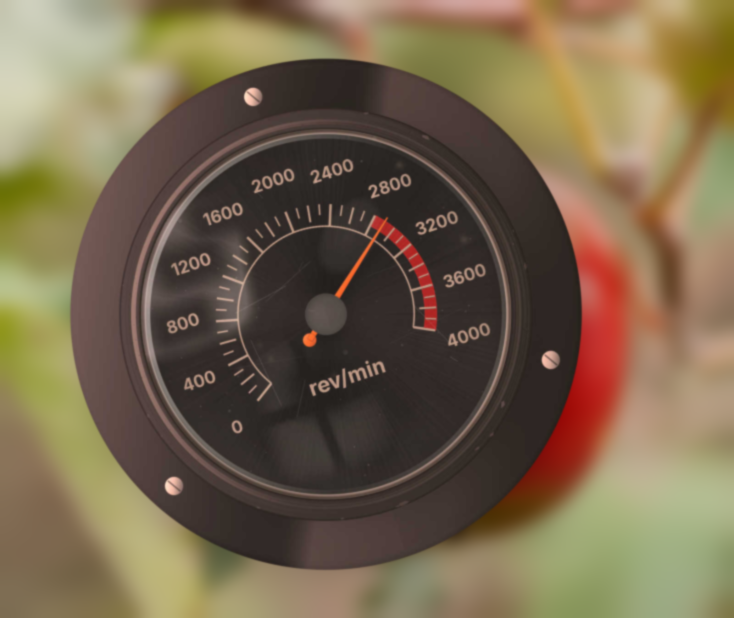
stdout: value=2900 unit=rpm
